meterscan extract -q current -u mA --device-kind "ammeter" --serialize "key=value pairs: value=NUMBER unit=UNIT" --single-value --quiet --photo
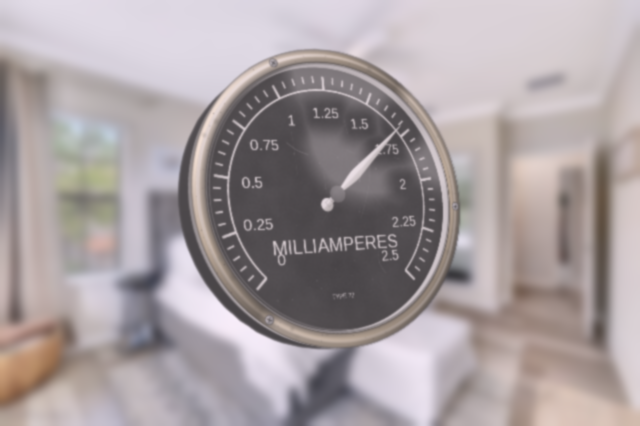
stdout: value=1.7 unit=mA
